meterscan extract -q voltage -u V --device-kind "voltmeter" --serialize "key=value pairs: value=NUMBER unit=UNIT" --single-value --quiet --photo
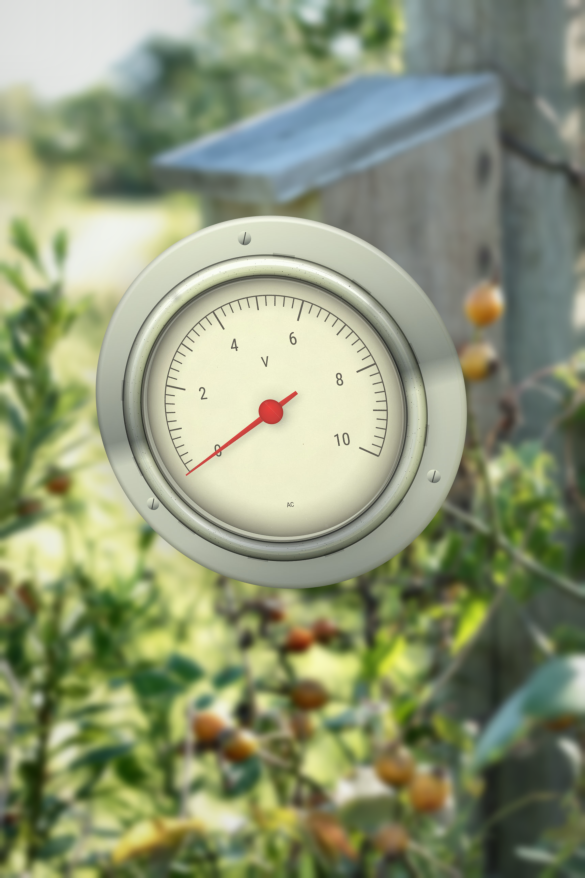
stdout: value=0 unit=V
